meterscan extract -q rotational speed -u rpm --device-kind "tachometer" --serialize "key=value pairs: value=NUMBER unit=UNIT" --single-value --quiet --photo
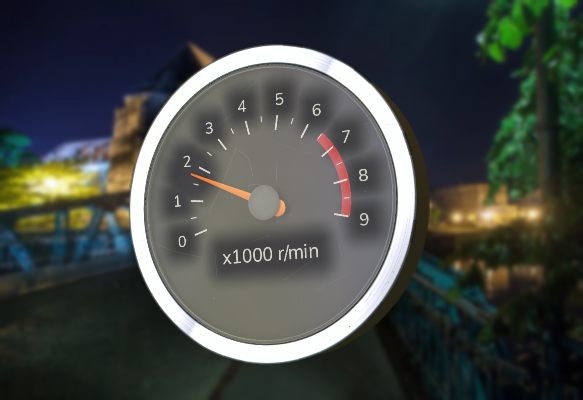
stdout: value=1750 unit=rpm
